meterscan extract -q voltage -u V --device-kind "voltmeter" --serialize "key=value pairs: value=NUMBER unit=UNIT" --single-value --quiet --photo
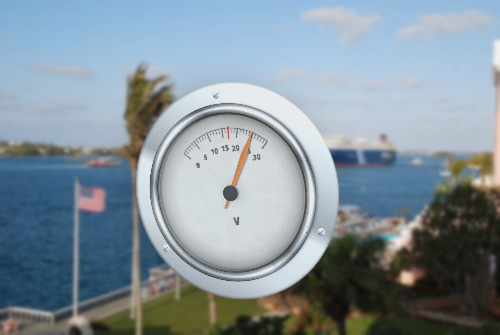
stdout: value=25 unit=V
